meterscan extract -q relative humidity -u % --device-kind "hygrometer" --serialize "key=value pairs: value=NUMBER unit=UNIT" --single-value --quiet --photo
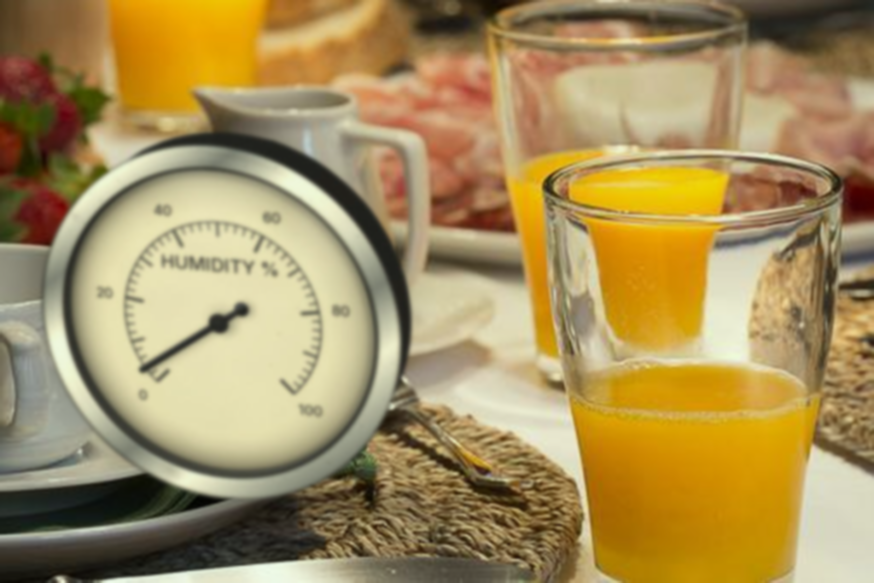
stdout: value=4 unit=%
